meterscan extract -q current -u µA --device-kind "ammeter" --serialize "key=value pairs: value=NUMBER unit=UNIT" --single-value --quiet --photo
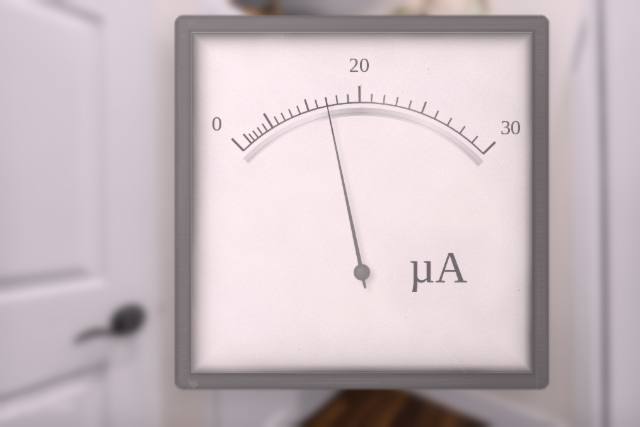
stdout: value=17 unit=µA
